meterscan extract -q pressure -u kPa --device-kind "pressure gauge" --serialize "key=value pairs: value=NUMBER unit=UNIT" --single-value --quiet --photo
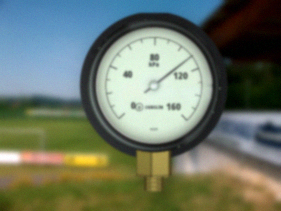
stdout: value=110 unit=kPa
